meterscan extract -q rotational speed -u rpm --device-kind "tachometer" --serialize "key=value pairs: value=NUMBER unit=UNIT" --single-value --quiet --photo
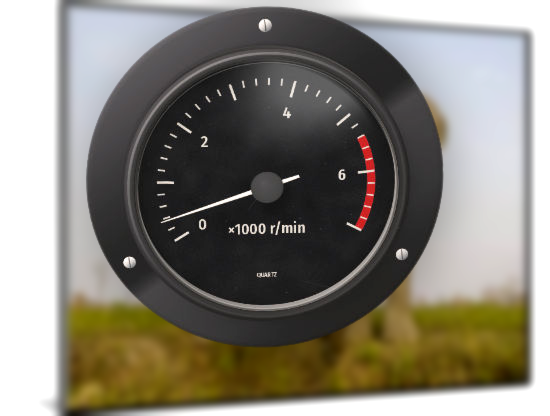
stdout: value=400 unit=rpm
